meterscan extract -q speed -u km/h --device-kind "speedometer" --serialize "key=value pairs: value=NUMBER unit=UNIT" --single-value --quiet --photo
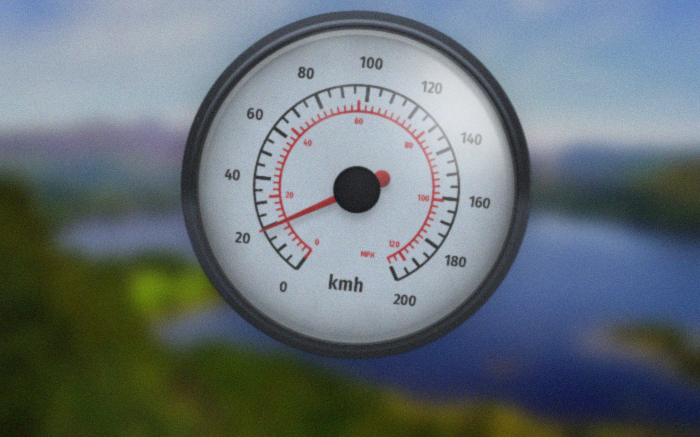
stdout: value=20 unit=km/h
